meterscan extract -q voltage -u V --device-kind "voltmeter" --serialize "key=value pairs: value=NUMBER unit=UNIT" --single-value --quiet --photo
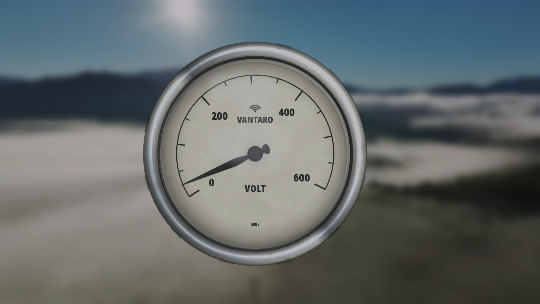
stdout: value=25 unit=V
